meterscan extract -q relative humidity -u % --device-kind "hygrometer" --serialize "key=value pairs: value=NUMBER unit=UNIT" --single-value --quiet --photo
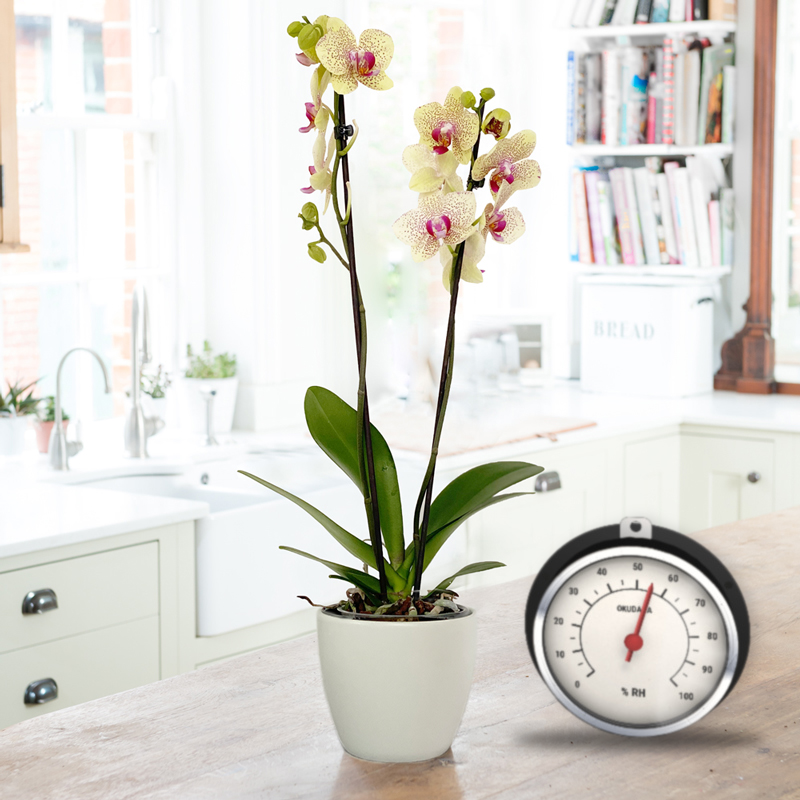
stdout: value=55 unit=%
